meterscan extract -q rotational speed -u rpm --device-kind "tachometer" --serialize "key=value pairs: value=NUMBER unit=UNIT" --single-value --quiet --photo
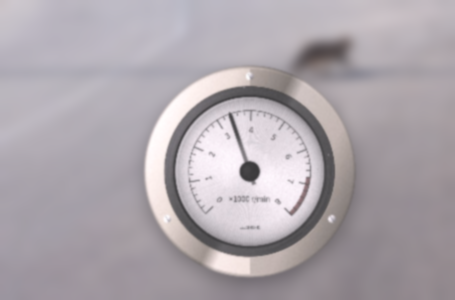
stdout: value=3400 unit=rpm
